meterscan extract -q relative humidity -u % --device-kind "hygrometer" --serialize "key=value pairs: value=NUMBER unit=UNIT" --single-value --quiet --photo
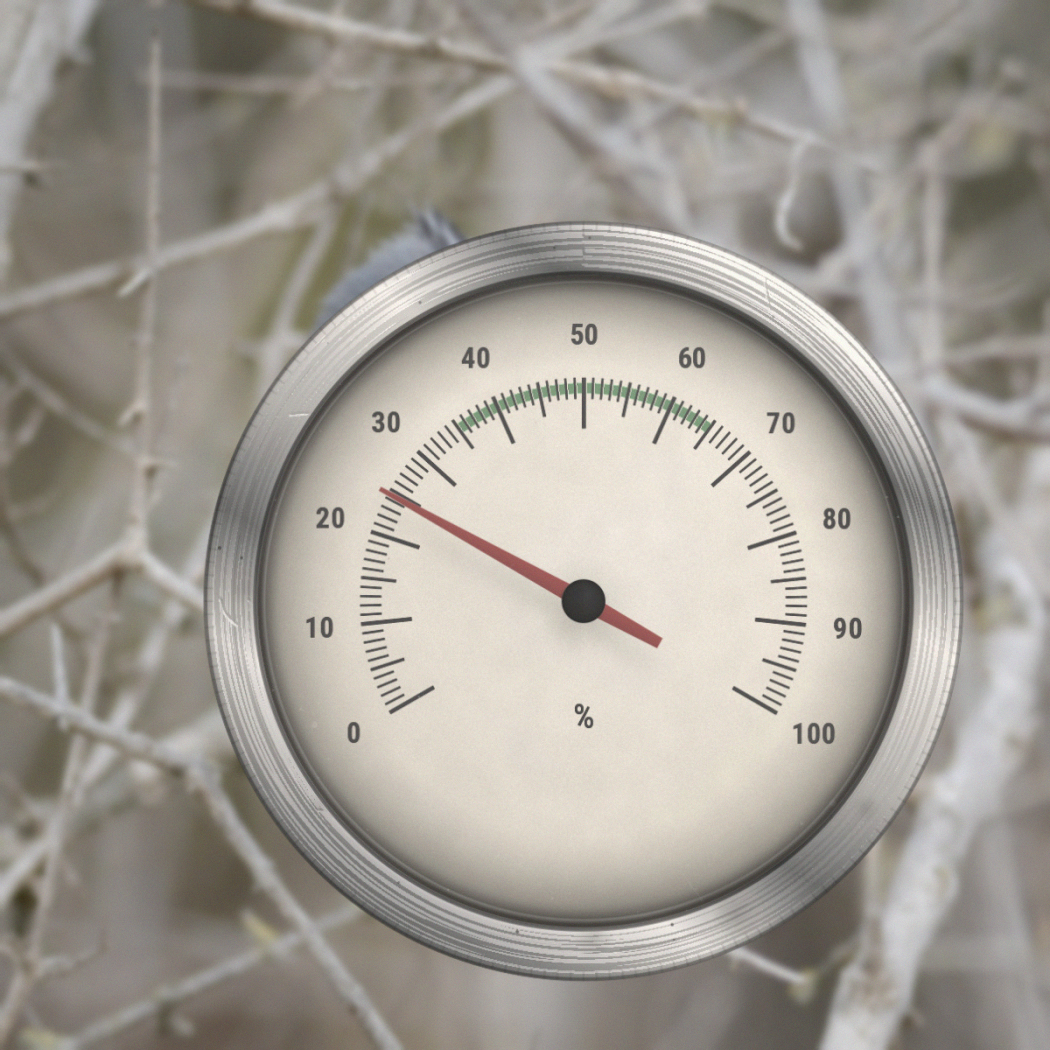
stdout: value=24.5 unit=%
